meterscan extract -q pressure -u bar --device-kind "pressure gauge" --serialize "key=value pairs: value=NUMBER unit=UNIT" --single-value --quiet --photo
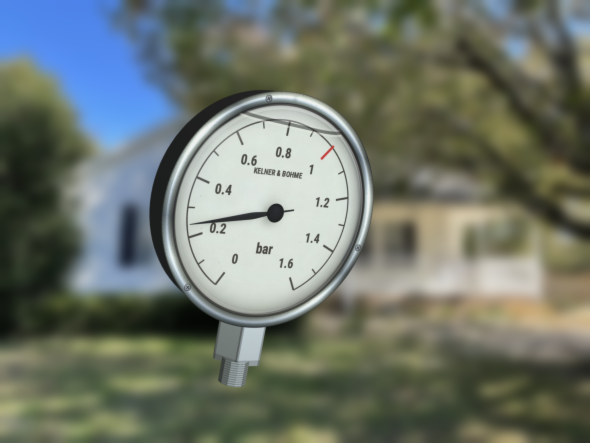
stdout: value=0.25 unit=bar
